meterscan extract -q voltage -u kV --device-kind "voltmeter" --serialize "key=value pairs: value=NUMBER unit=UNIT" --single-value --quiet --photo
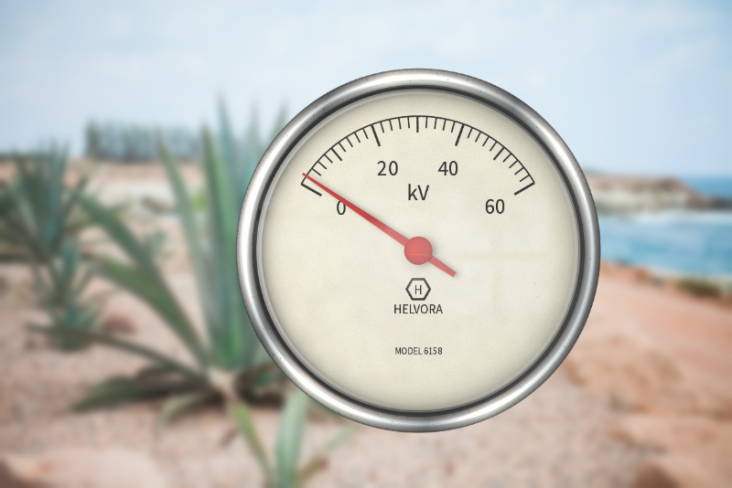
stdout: value=2 unit=kV
